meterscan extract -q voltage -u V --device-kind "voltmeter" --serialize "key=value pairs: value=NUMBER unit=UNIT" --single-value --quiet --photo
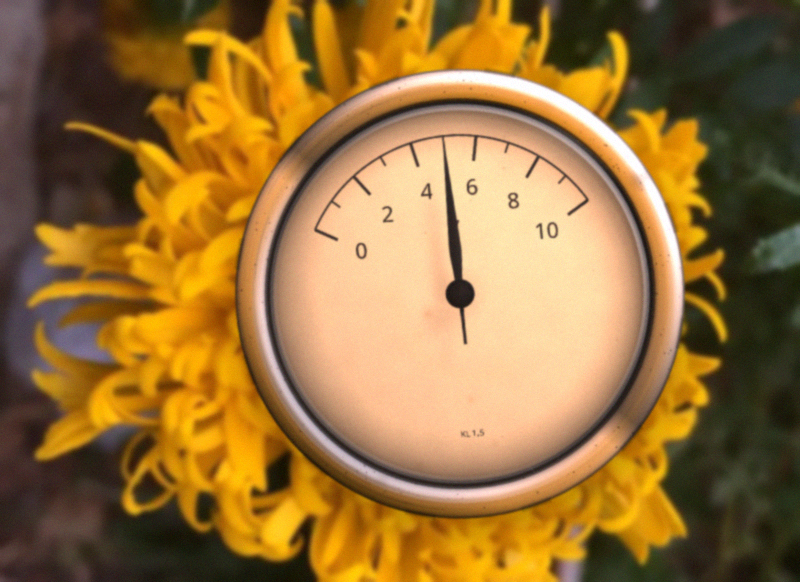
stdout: value=5 unit=V
